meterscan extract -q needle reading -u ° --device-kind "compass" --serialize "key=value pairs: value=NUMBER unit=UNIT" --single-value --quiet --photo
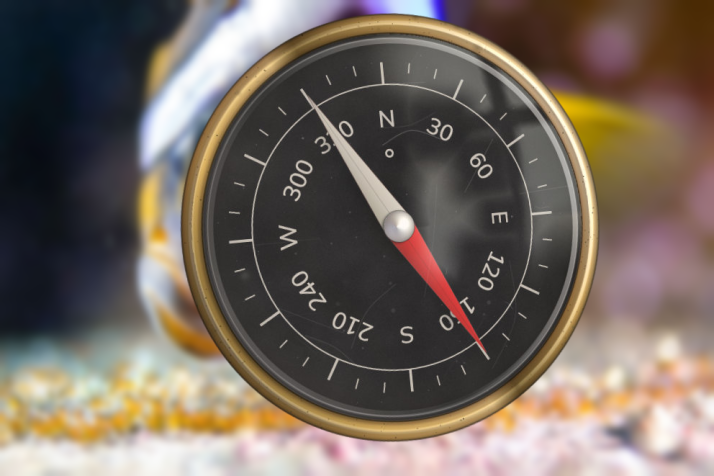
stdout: value=150 unit=°
